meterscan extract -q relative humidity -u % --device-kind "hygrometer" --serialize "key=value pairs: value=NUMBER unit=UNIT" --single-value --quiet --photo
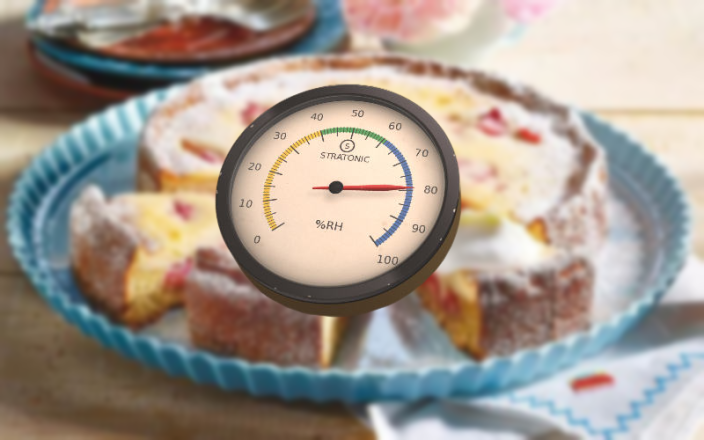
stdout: value=80 unit=%
